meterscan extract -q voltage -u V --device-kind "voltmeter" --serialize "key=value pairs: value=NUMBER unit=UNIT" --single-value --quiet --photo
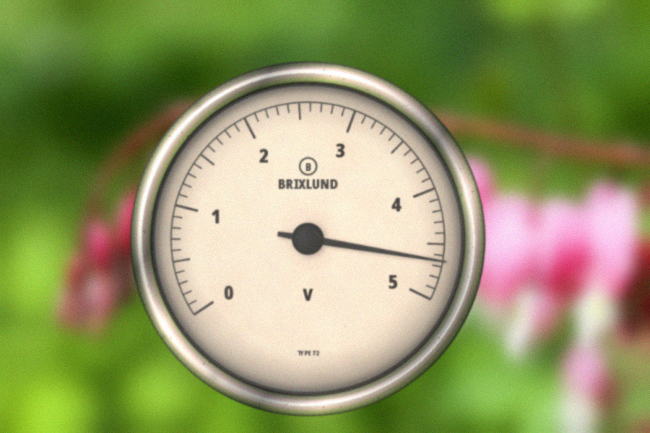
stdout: value=4.65 unit=V
